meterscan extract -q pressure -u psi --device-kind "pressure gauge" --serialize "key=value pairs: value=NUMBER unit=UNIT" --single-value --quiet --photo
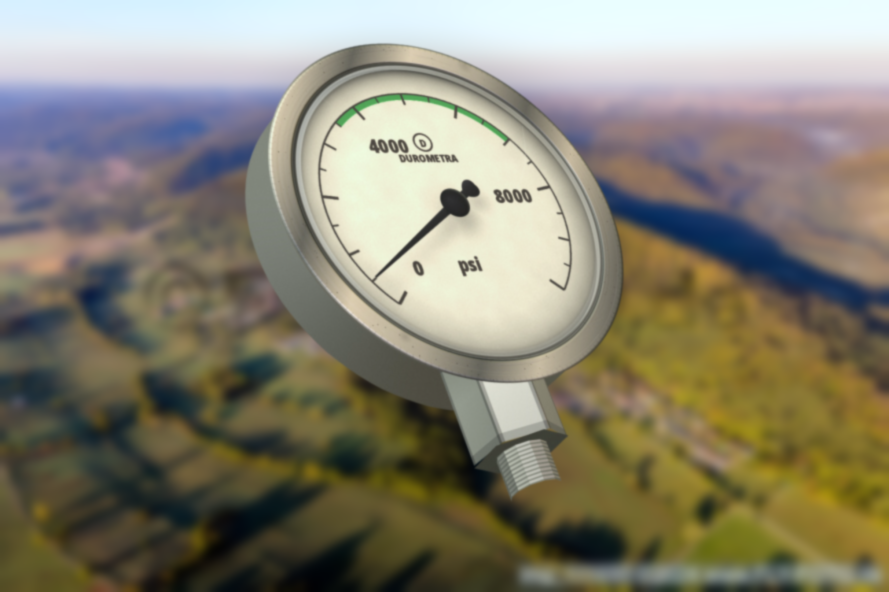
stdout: value=500 unit=psi
